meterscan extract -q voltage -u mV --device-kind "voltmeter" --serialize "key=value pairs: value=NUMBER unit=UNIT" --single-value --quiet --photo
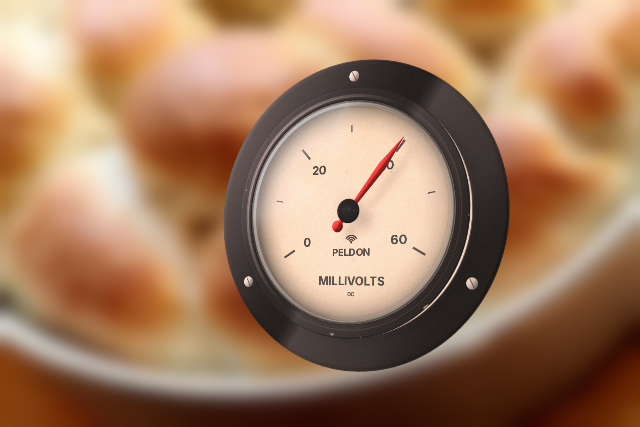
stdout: value=40 unit=mV
